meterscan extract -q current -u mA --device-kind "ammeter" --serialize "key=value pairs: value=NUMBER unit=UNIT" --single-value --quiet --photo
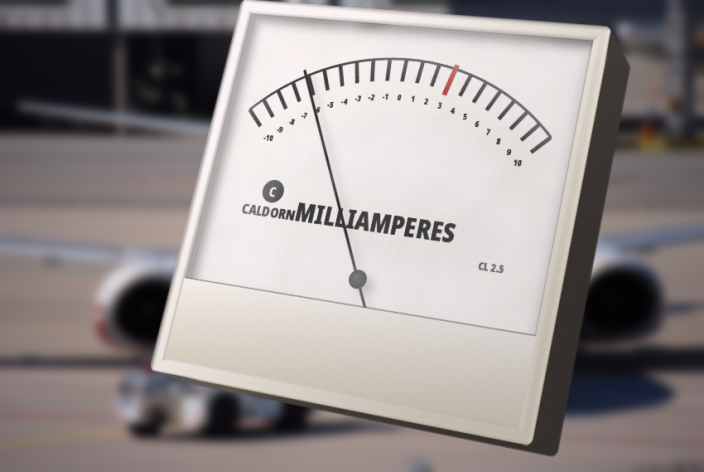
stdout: value=-6 unit=mA
